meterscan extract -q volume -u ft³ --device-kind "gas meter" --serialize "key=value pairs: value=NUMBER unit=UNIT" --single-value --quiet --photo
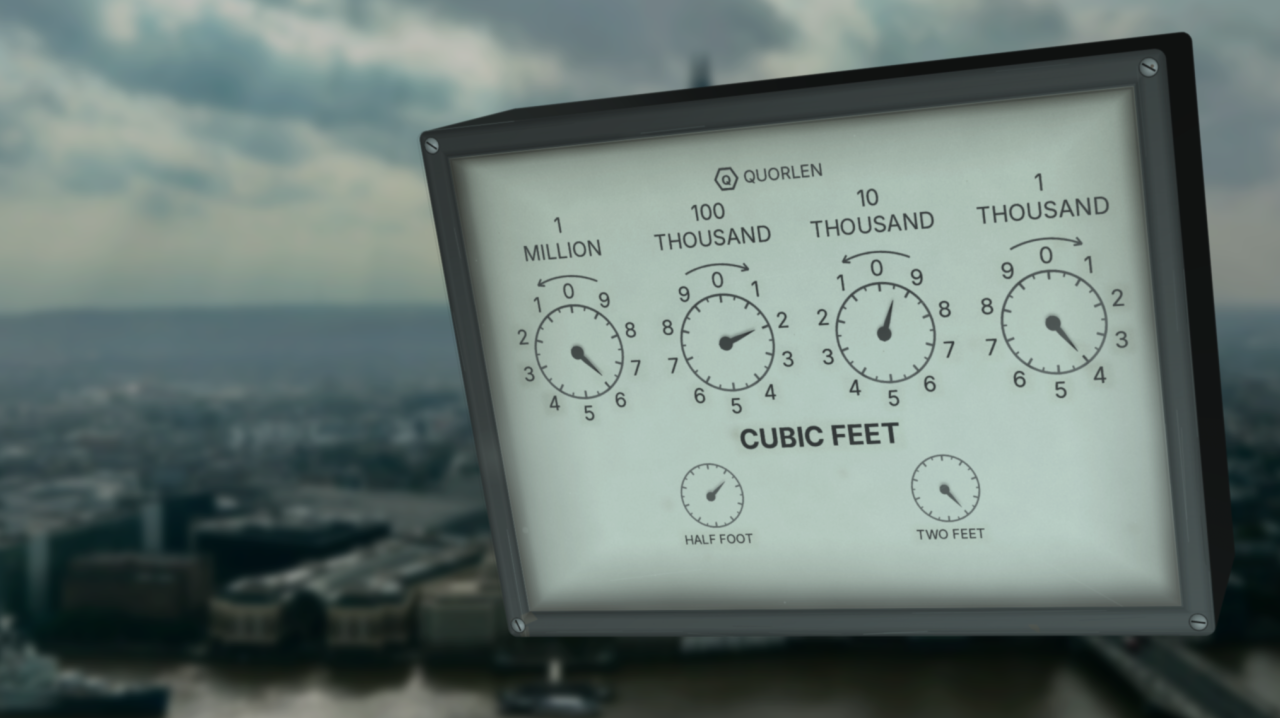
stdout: value=619400 unit=ft³
